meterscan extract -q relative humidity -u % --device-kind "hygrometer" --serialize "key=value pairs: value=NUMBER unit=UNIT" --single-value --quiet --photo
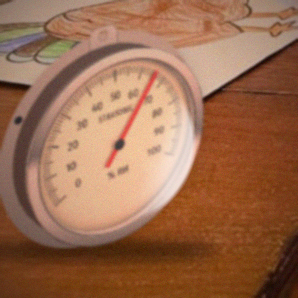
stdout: value=65 unit=%
